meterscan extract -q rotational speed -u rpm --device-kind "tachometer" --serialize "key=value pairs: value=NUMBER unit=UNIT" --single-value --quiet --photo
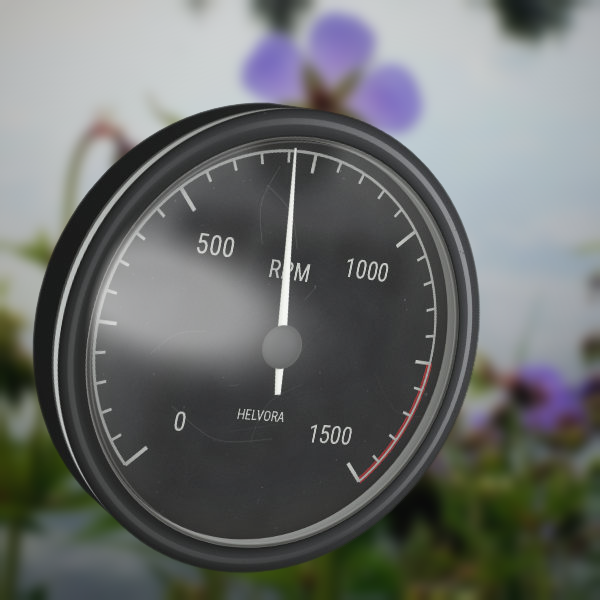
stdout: value=700 unit=rpm
